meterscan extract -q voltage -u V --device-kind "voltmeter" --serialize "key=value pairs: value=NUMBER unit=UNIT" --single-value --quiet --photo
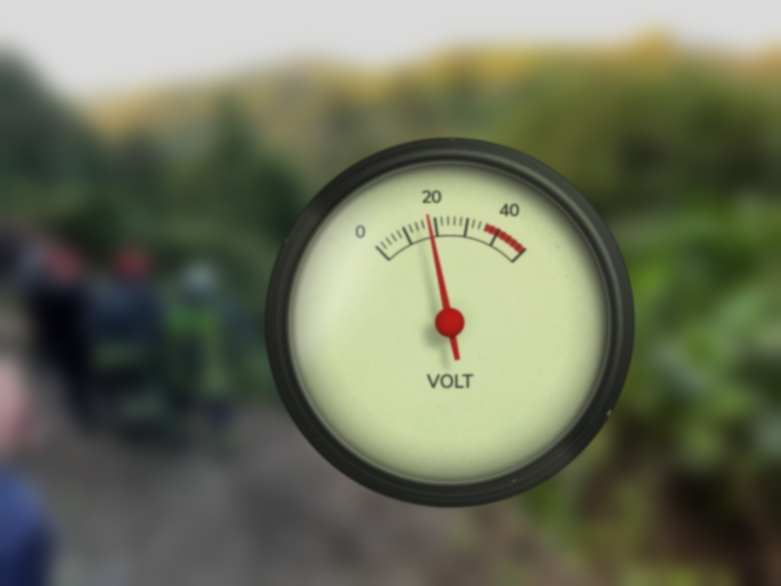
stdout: value=18 unit=V
